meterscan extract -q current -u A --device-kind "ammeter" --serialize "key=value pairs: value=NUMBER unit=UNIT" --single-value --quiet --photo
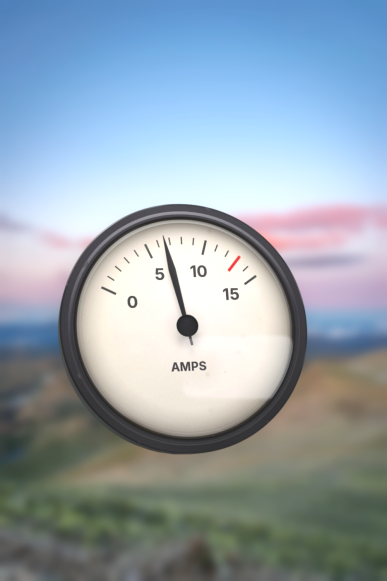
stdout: value=6.5 unit=A
